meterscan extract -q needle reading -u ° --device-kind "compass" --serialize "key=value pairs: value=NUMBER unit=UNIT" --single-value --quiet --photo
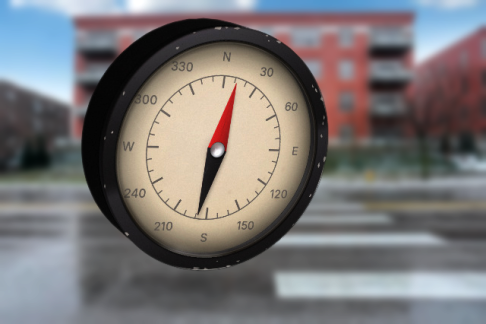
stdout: value=10 unit=°
